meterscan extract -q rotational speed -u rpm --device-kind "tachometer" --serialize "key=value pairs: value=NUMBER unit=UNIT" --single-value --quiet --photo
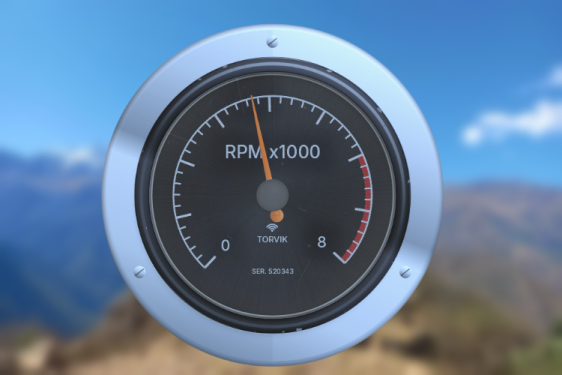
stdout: value=3700 unit=rpm
